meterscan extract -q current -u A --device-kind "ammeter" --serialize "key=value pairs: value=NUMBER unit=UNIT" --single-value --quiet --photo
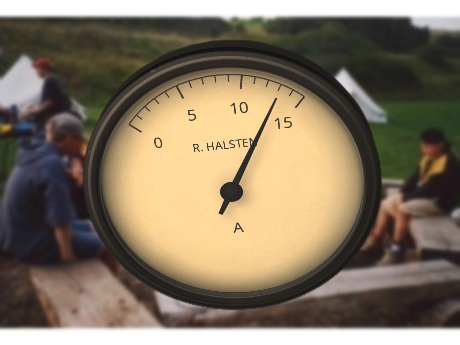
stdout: value=13 unit=A
